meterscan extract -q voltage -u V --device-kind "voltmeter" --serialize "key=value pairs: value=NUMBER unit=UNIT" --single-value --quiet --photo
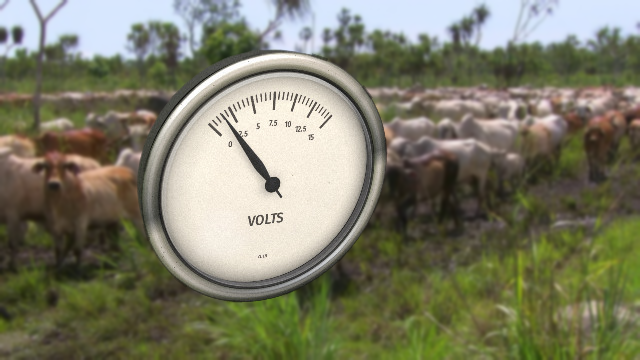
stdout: value=1.5 unit=V
